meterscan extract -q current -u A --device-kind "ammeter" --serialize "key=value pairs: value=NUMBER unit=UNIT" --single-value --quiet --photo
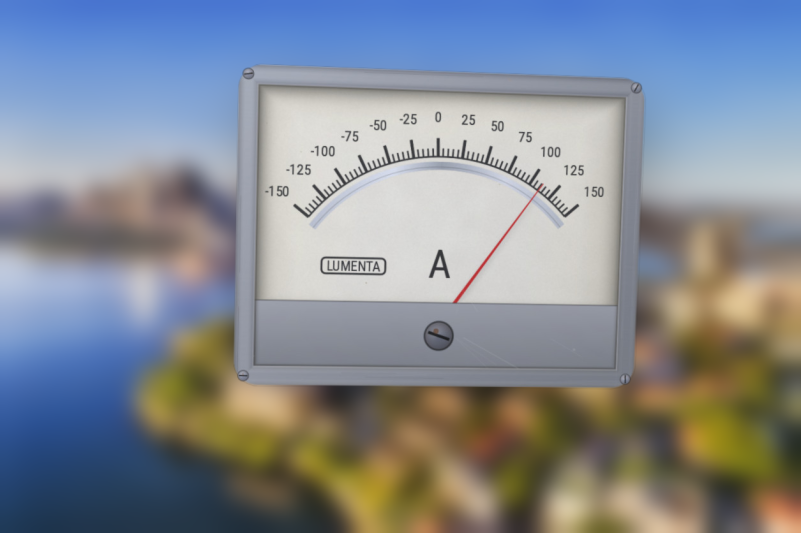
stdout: value=110 unit=A
